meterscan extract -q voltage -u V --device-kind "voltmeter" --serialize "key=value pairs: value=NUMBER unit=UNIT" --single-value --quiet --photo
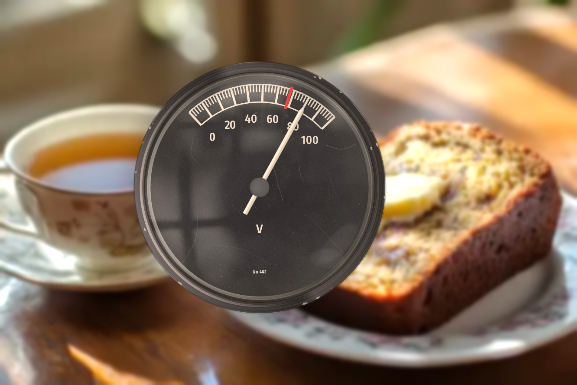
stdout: value=80 unit=V
